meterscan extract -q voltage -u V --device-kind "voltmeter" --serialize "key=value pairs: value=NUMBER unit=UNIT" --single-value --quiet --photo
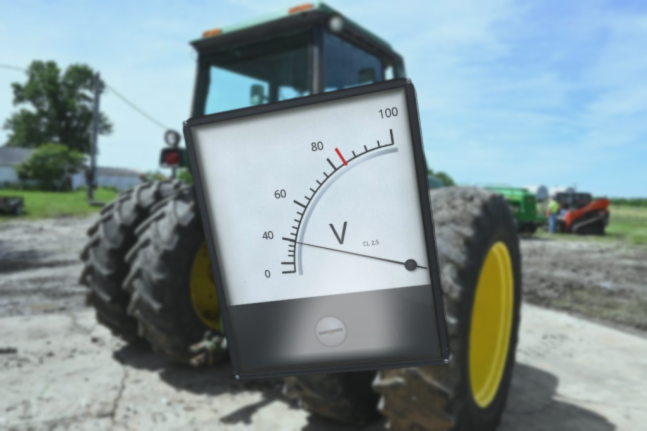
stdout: value=40 unit=V
